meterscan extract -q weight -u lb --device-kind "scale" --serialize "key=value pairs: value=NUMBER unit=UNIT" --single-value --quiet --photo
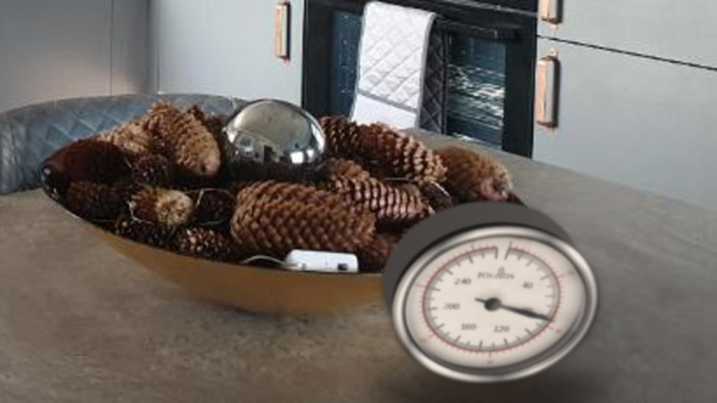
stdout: value=80 unit=lb
